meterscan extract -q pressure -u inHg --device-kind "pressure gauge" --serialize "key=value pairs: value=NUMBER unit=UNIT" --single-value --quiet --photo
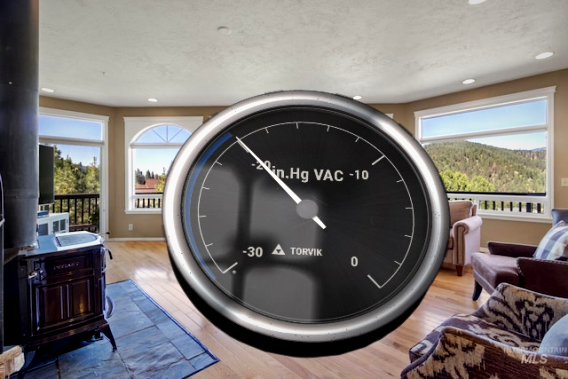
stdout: value=-20 unit=inHg
